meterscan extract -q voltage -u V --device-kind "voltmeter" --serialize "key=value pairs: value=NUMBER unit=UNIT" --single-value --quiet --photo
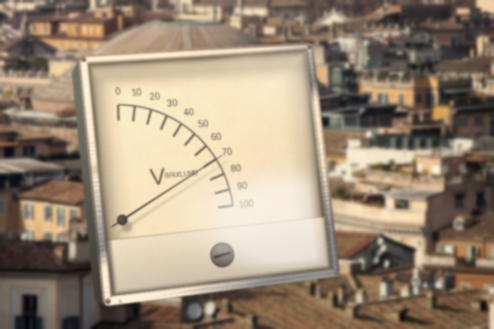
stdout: value=70 unit=V
